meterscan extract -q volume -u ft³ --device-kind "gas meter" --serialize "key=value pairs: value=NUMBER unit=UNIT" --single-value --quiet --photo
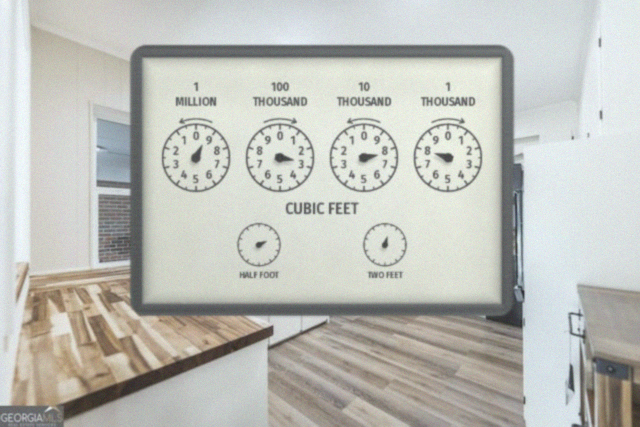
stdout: value=927800 unit=ft³
